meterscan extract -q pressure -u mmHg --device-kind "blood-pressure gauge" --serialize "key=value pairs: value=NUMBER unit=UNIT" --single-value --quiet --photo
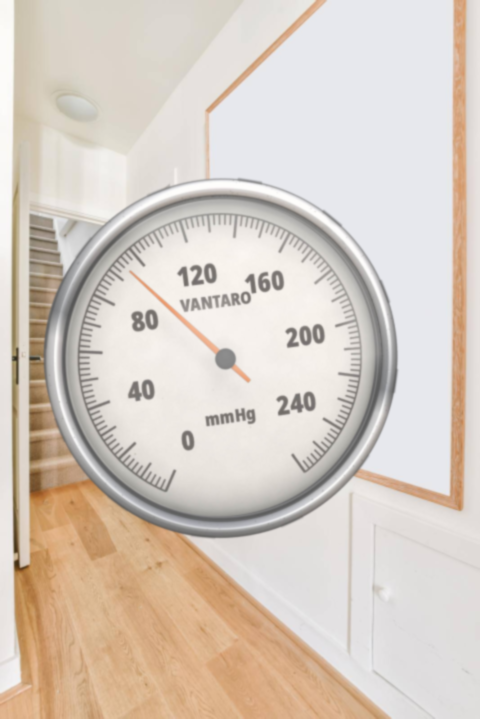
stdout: value=94 unit=mmHg
